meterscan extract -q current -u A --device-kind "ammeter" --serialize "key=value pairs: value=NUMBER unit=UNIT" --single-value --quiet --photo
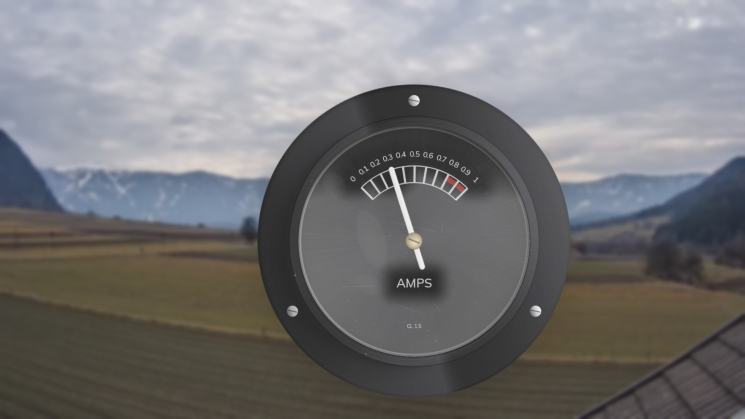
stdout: value=0.3 unit=A
